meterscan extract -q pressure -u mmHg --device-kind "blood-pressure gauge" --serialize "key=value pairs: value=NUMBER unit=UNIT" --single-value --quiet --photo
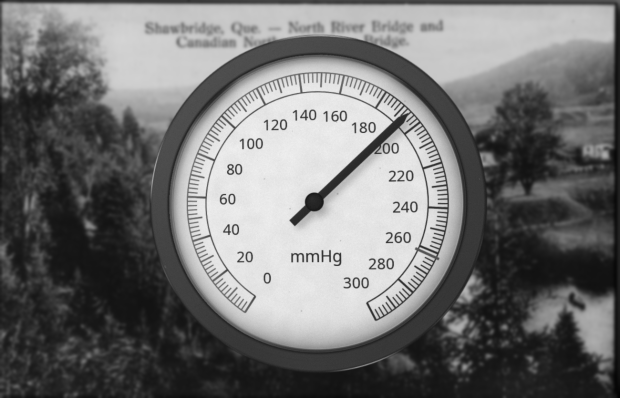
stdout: value=194 unit=mmHg
